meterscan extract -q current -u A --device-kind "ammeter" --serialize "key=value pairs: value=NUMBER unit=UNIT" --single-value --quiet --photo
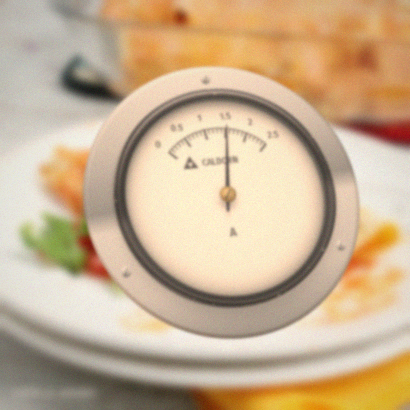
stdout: value=1.5 unit=A
